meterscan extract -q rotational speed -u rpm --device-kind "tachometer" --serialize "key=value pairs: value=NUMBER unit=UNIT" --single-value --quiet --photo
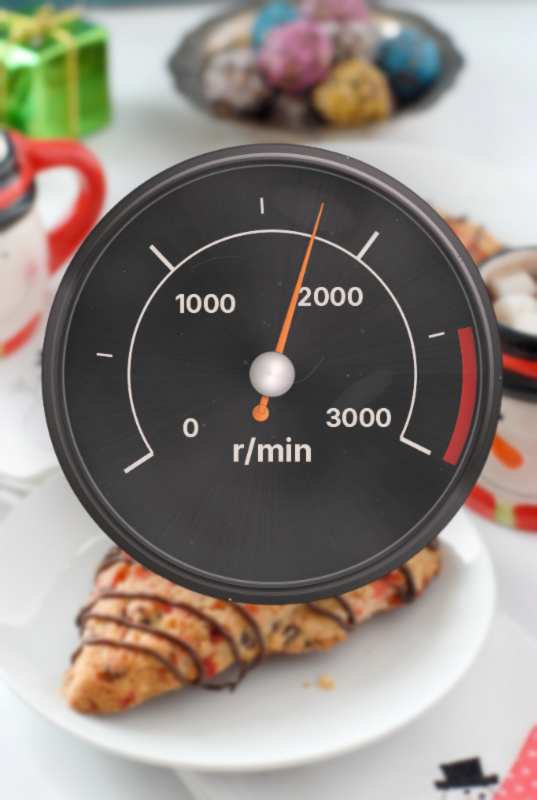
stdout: value=1750 unit=rpm
